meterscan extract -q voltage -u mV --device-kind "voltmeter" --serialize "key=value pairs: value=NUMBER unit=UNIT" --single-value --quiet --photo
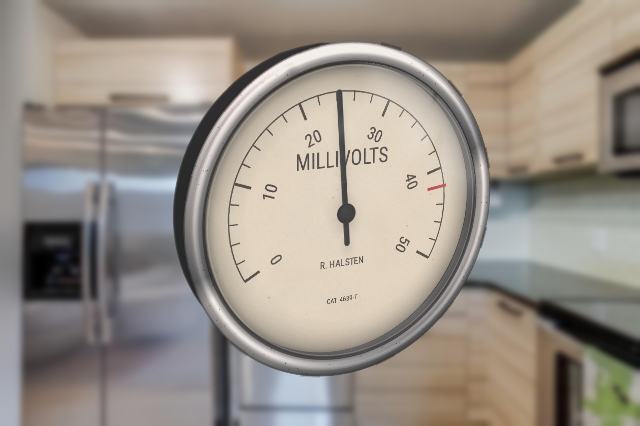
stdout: value=24 unit=mV
